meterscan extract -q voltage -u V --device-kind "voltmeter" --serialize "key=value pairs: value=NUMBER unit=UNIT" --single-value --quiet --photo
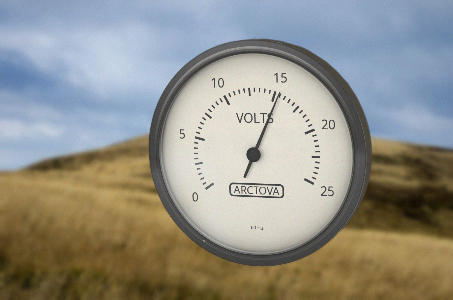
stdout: value=15.5 unit=V
